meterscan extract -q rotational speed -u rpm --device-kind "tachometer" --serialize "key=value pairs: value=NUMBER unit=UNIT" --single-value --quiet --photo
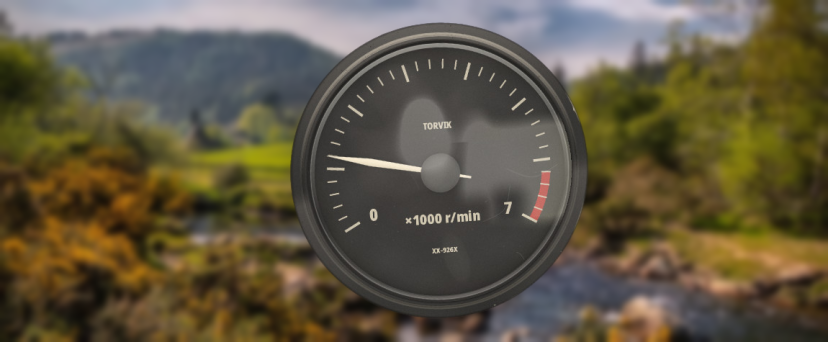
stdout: value=1200 unit=rpm
